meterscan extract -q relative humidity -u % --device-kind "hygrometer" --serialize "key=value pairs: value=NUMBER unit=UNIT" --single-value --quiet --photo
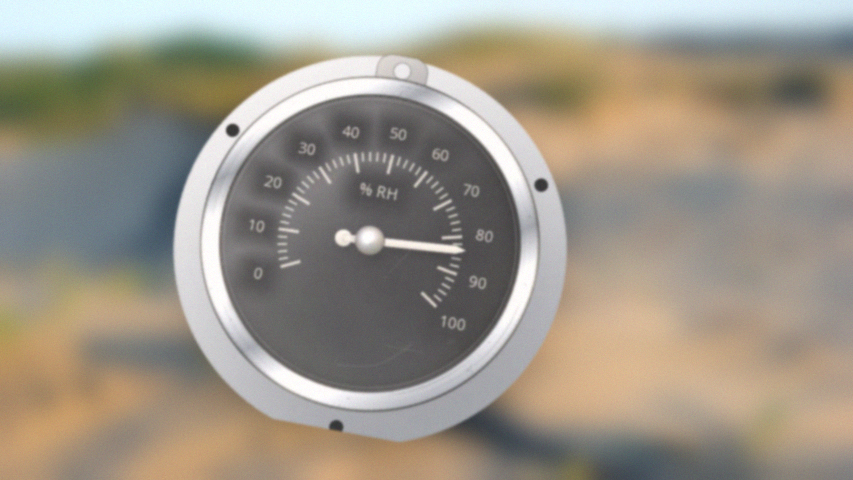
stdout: value=84 unit=%
